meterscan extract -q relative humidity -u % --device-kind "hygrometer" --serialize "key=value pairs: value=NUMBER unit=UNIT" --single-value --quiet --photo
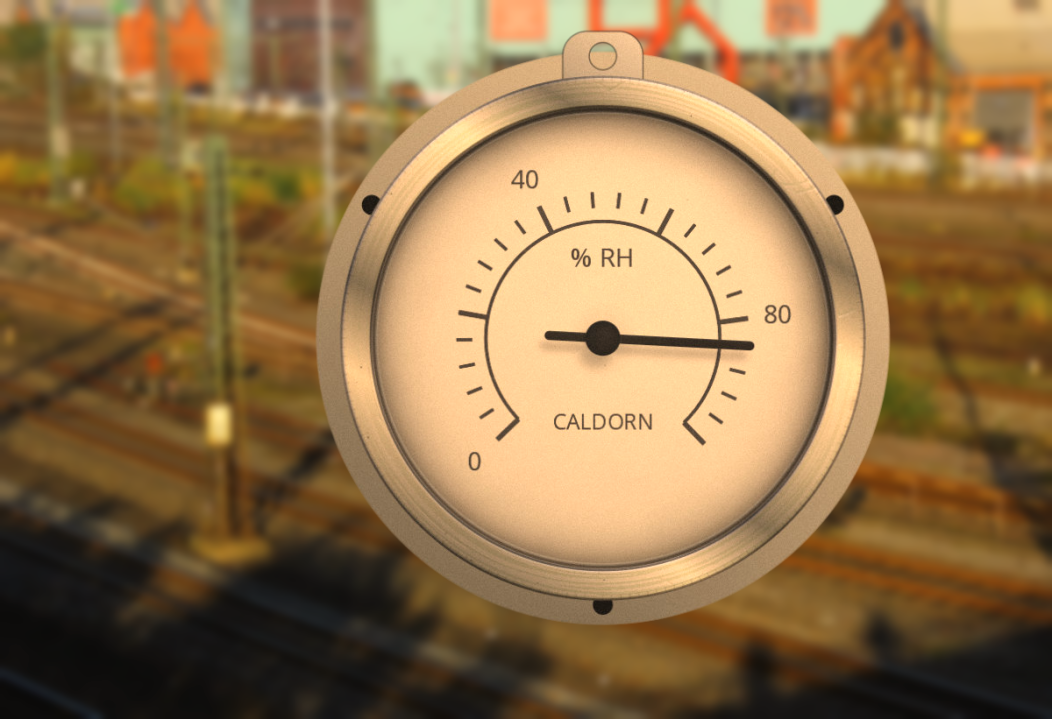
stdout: value=84 unit=%
